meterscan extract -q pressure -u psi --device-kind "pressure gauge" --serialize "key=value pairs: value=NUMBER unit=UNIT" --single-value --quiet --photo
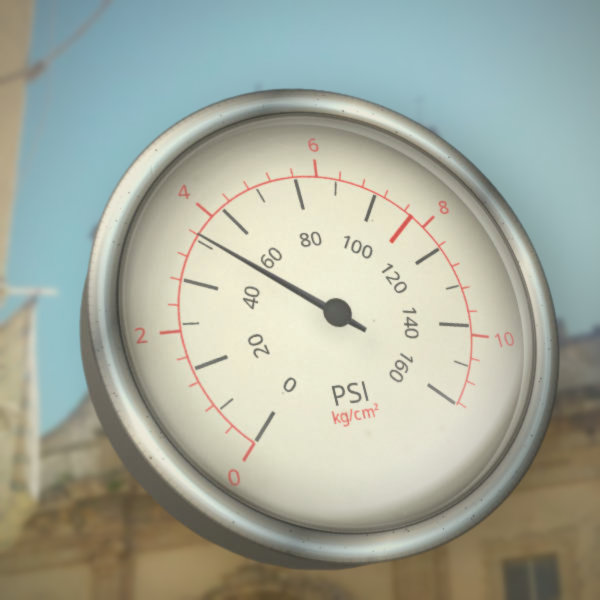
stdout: value=50 unit=psi
